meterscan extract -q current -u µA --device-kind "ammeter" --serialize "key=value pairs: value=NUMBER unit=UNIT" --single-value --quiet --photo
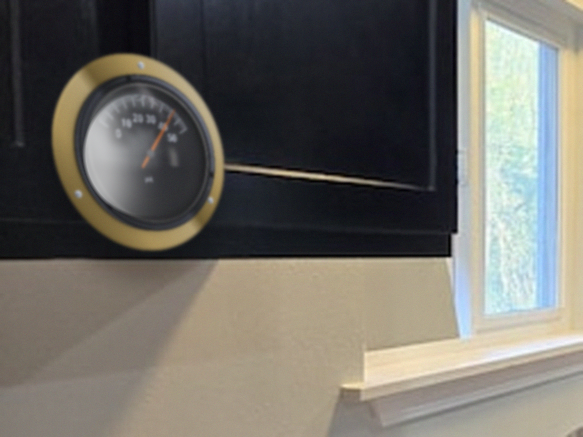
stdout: value=40 unit=µA
